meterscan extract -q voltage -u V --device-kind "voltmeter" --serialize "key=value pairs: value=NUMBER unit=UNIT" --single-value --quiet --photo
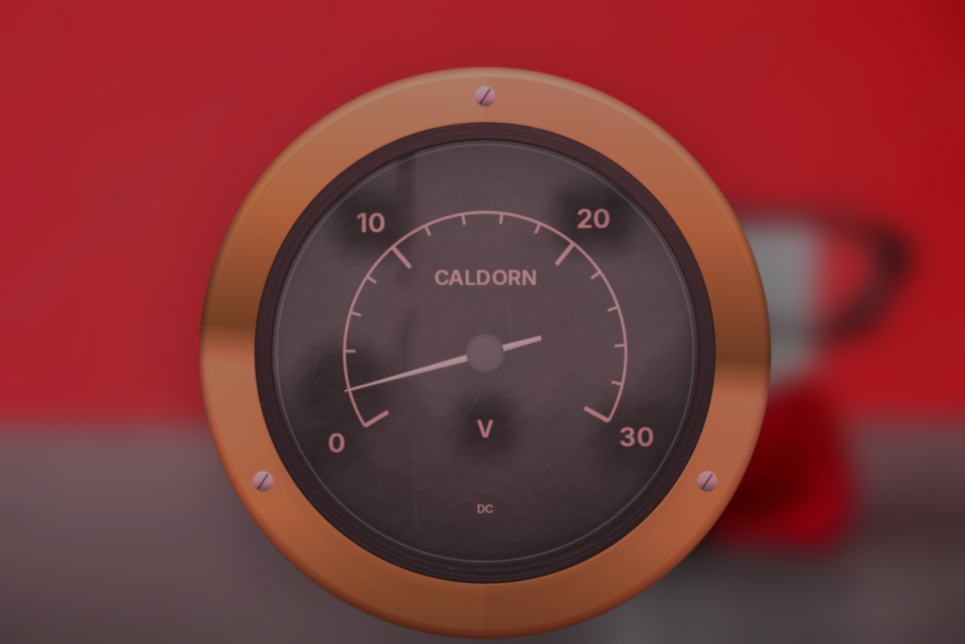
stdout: value=2 unit=V
